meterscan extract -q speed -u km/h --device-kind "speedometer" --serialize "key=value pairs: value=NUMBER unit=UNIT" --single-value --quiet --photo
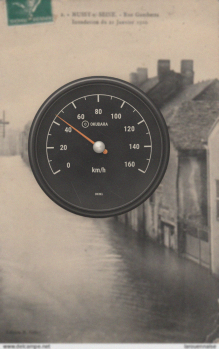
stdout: value=45 unit=km/h
